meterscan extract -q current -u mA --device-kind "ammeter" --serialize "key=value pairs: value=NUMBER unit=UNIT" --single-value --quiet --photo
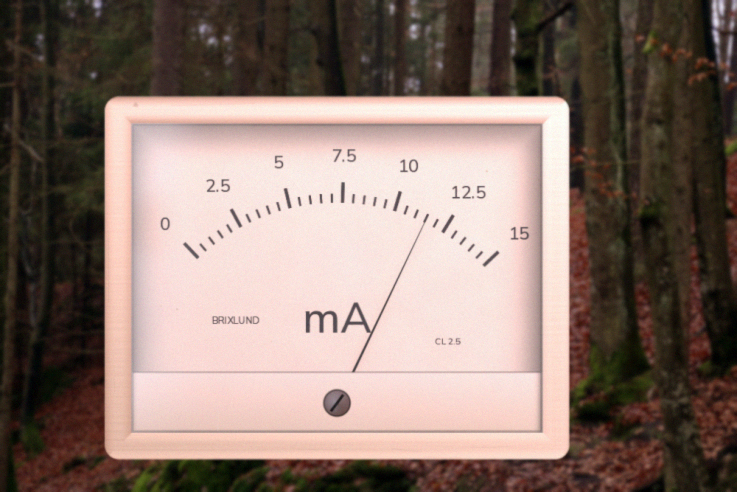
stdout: value=11.5 unit=mA
